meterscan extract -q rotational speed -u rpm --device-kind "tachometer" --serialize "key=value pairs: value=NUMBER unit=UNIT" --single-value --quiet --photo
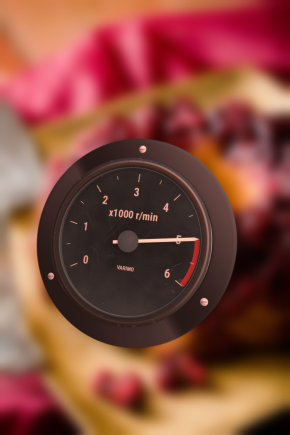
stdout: value=5000 unit=rpm
